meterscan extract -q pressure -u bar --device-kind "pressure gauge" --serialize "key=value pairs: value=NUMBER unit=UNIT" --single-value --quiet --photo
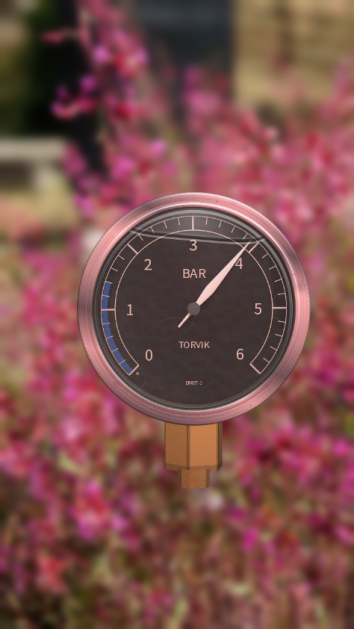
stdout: value=3.9 unit=bar
